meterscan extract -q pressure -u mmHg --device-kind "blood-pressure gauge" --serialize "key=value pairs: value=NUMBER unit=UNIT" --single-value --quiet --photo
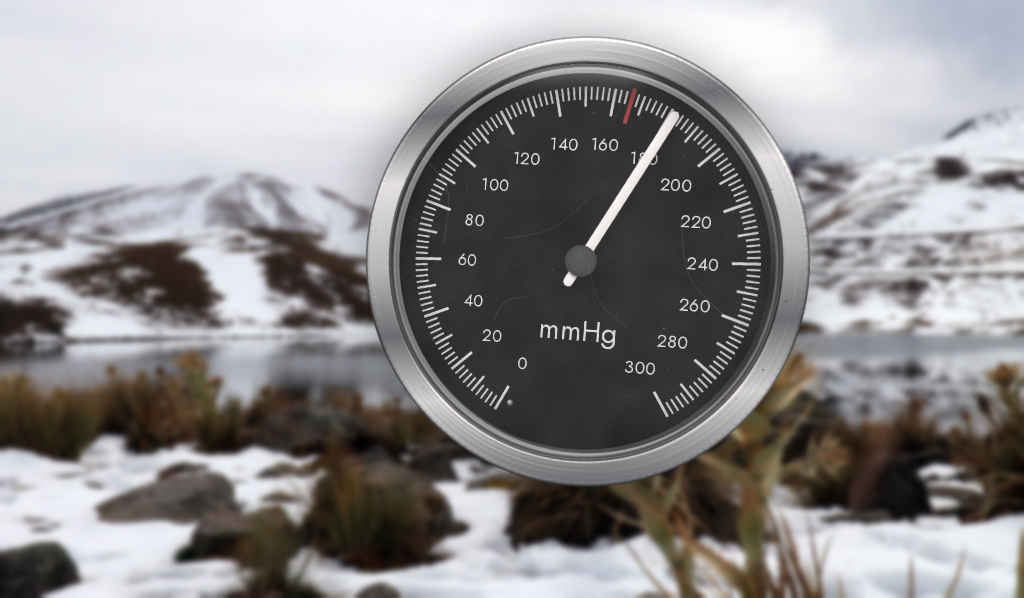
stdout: value=182 unit=mmHg
